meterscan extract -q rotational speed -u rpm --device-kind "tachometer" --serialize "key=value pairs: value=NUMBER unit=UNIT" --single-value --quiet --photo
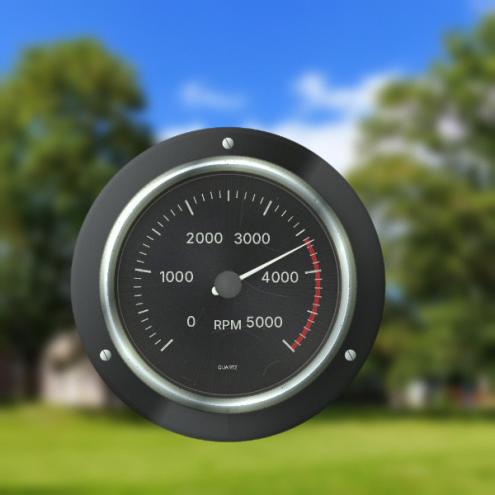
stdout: value=3650 unit=rpm
